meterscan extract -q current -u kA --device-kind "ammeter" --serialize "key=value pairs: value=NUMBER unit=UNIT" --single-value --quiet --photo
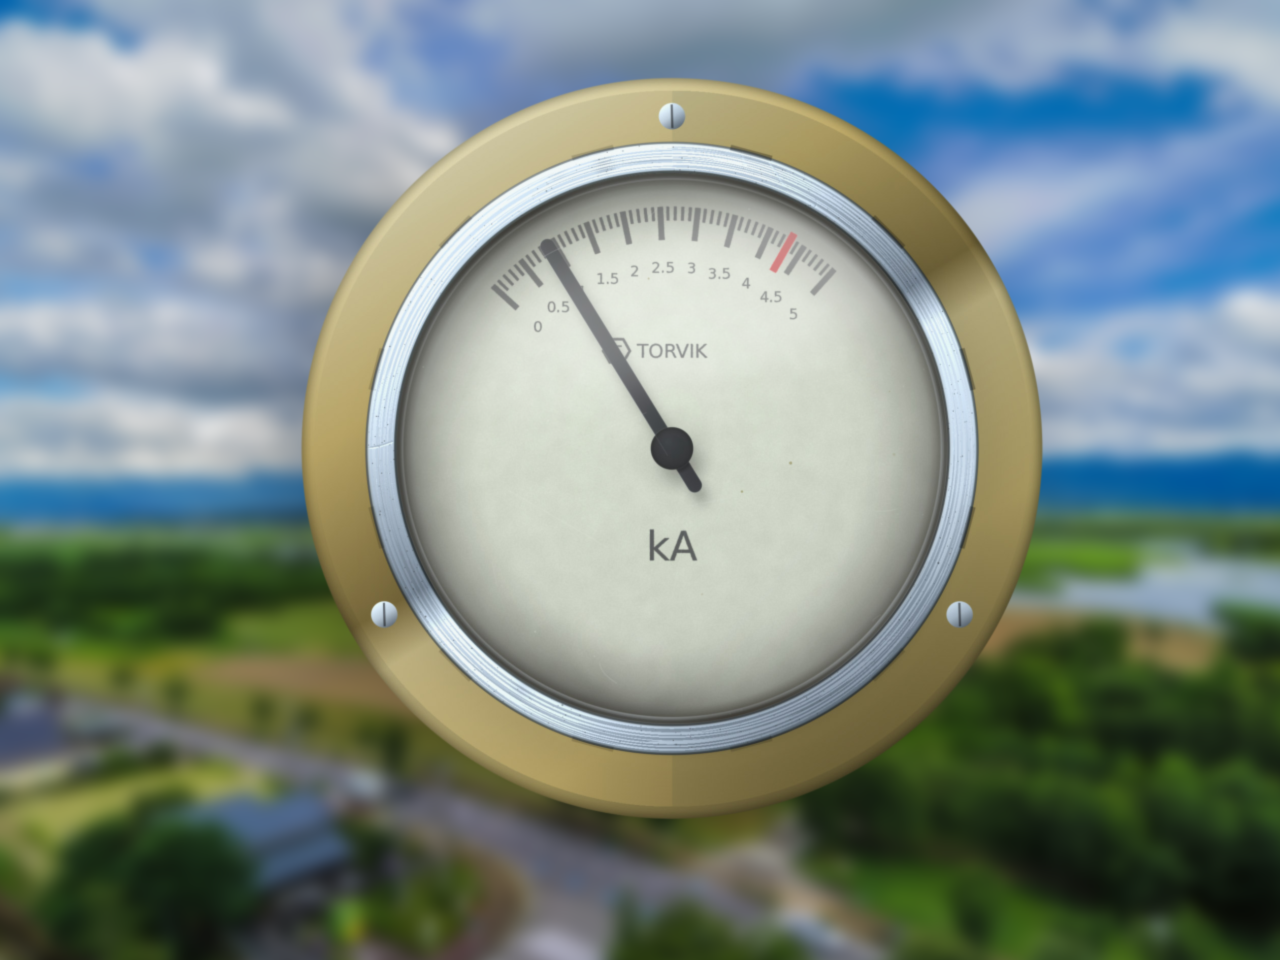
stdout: value=0.9 unit=kA
